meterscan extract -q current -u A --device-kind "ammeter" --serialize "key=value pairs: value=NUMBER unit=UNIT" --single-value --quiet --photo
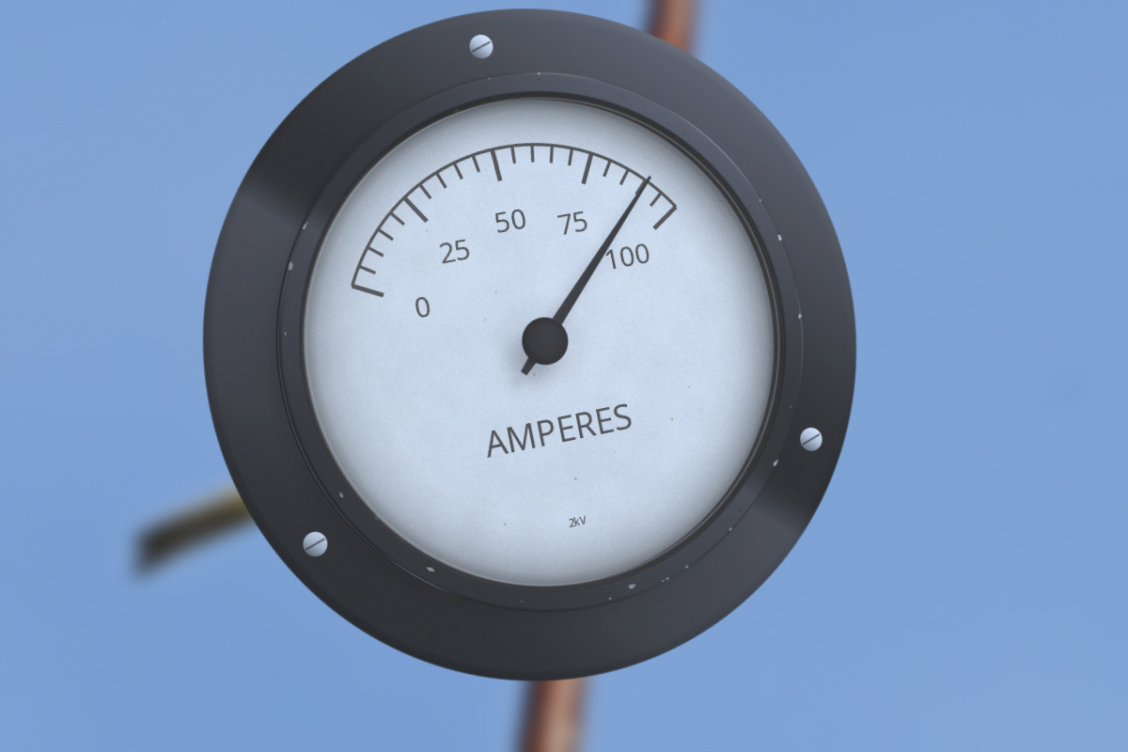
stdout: value=90 unit=A
